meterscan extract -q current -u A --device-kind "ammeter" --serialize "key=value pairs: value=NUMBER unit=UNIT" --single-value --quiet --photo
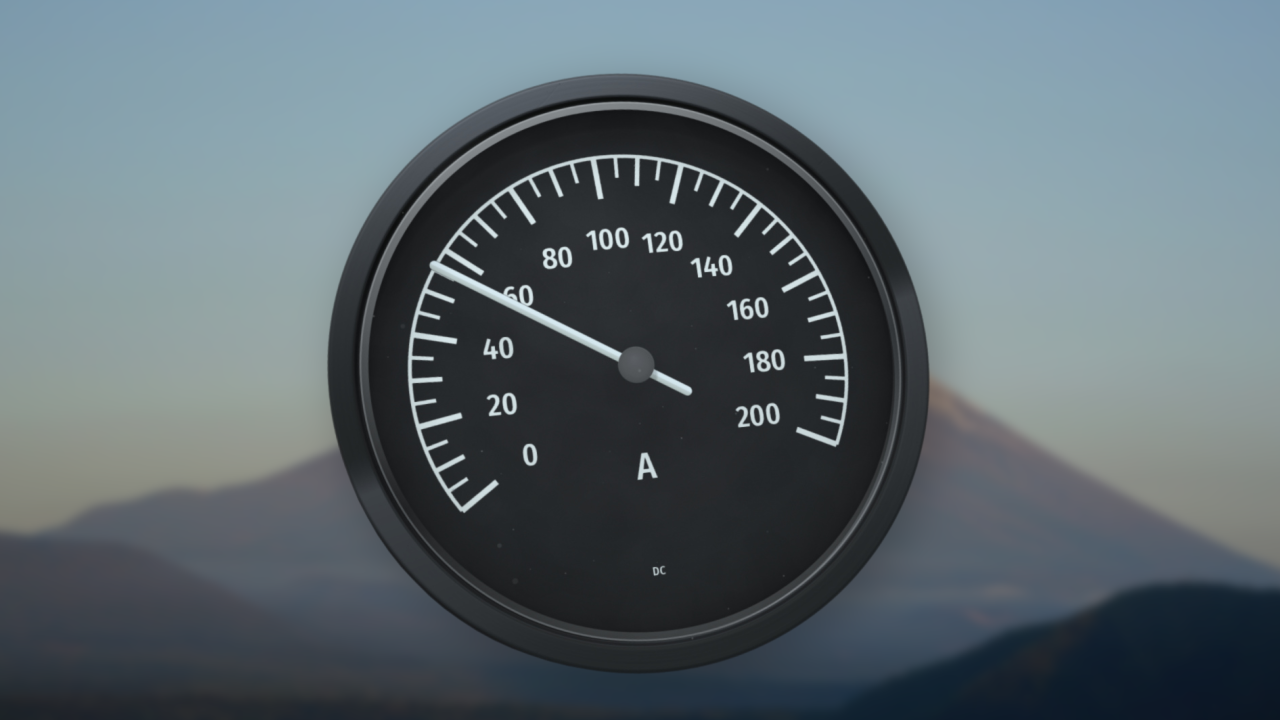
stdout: value=55 unit=A
